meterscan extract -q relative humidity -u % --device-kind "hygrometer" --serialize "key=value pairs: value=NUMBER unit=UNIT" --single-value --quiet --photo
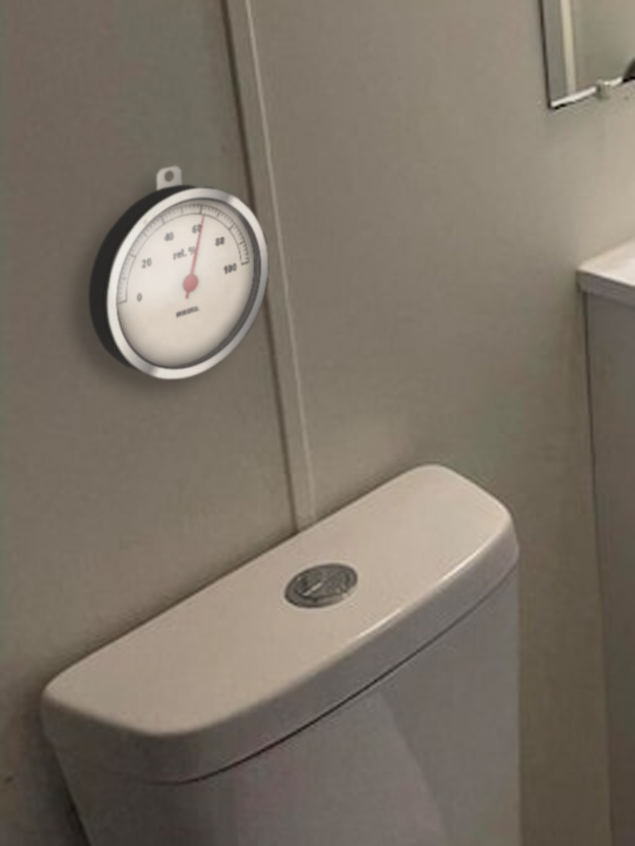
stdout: value=60 unit=%
